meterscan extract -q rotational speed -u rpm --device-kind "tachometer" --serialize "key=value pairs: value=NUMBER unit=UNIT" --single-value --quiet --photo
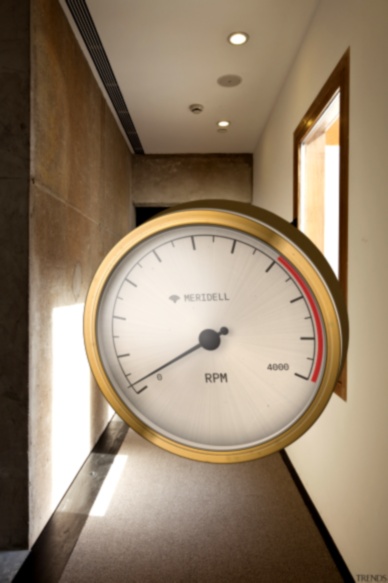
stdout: value=100 unit=rpm
